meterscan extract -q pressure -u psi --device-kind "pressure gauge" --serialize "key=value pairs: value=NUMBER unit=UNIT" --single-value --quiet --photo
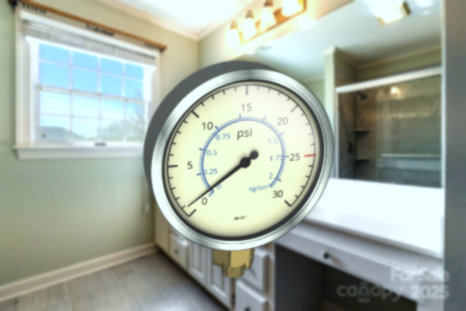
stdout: value=1 unit=psi
